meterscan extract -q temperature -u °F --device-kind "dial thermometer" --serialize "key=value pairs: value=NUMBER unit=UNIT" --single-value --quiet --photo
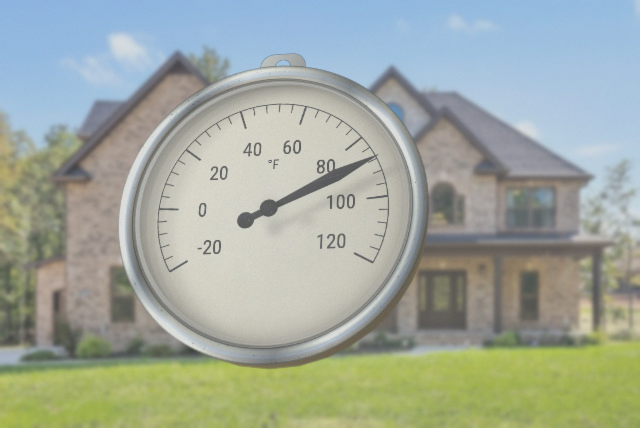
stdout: value=88 unit=°F
